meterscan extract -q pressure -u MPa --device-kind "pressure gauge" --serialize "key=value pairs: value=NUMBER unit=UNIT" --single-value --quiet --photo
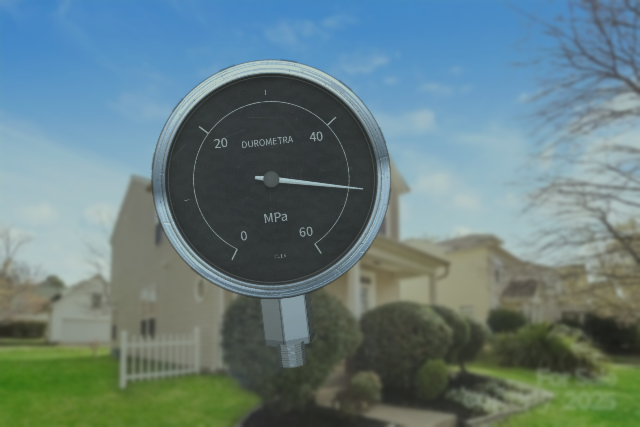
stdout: value=50 unit=MPa
